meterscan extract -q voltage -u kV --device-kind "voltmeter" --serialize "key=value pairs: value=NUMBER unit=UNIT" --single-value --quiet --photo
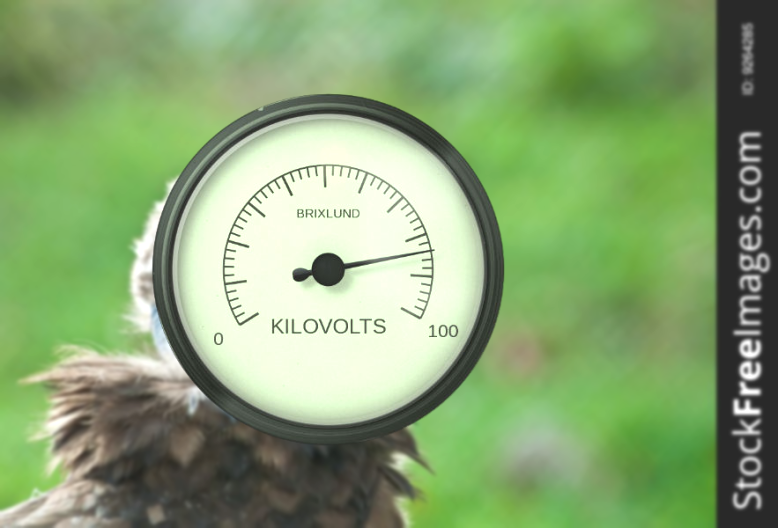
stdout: value=84 unit=kV
